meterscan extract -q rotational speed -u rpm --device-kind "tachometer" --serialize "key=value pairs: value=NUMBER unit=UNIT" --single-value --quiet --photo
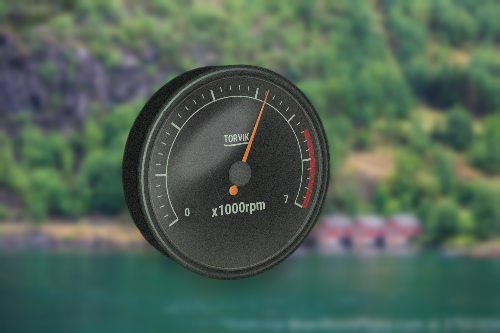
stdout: value=4200 unit=rpm
